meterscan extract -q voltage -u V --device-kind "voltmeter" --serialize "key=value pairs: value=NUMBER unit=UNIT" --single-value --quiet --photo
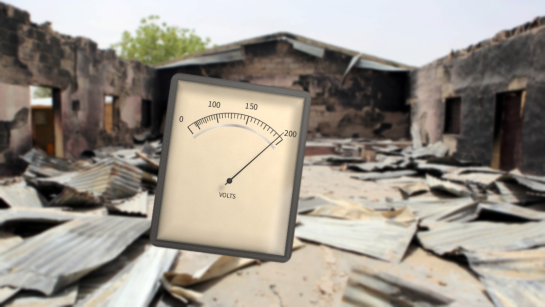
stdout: value=195 unit=V
